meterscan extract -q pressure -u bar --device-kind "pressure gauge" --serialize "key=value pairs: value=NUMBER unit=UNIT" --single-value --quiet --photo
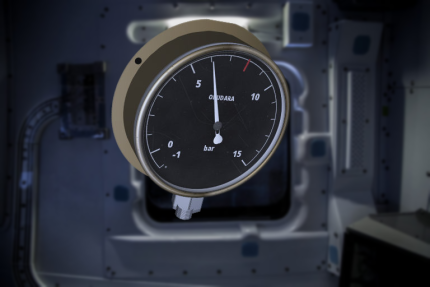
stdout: value=6 unit=bar
